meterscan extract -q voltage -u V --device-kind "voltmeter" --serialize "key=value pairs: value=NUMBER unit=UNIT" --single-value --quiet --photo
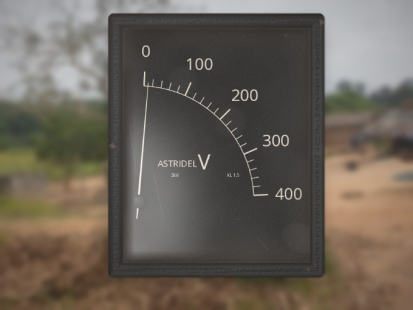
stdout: value=10 unit=V
